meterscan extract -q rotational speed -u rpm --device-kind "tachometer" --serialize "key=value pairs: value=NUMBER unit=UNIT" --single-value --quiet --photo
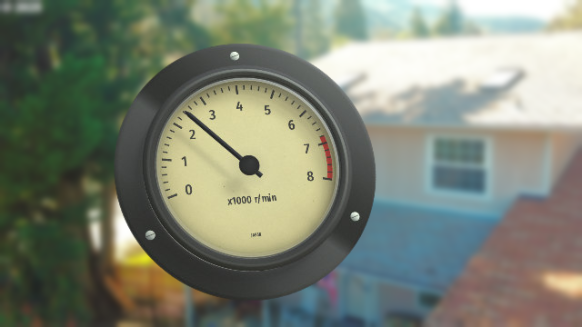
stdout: value=2400 unit=rpm
